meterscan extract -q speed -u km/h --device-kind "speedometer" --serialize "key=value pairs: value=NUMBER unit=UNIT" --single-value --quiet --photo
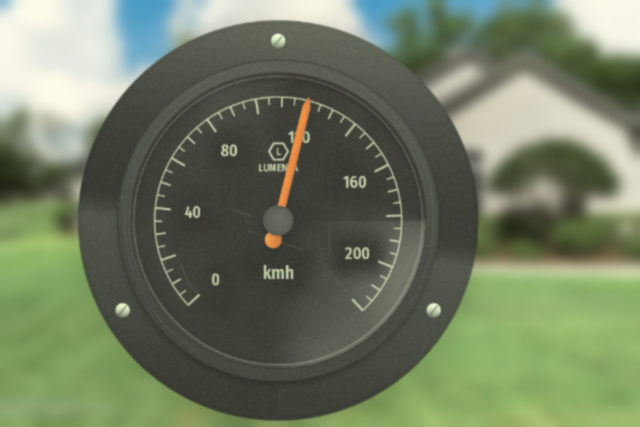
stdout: value=120 unit=km/h
